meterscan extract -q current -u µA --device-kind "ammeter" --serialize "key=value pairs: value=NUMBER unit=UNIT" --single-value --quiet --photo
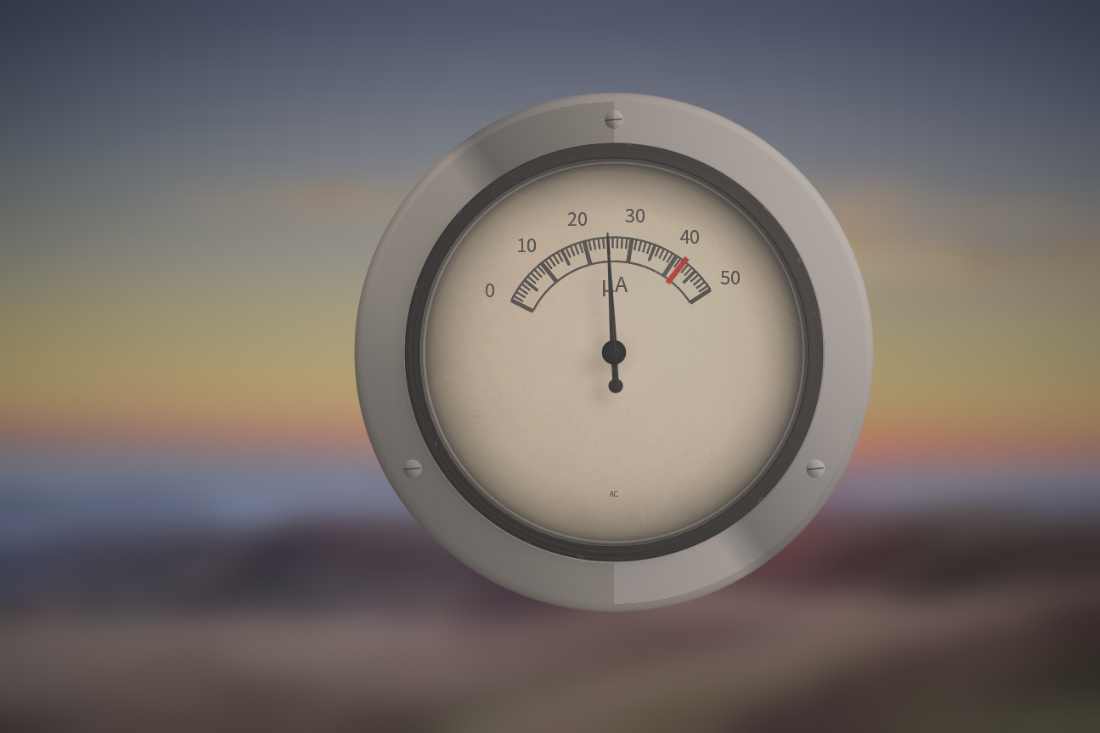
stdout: value=25 unit=µA
